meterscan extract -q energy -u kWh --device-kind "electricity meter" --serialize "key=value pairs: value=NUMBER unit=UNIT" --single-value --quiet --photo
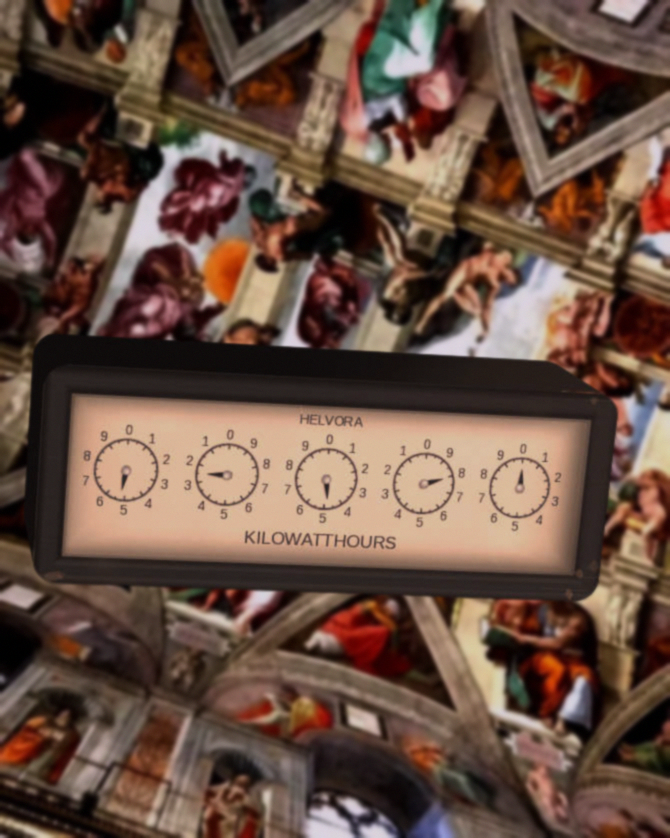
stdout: value=52480 unit=kWh
